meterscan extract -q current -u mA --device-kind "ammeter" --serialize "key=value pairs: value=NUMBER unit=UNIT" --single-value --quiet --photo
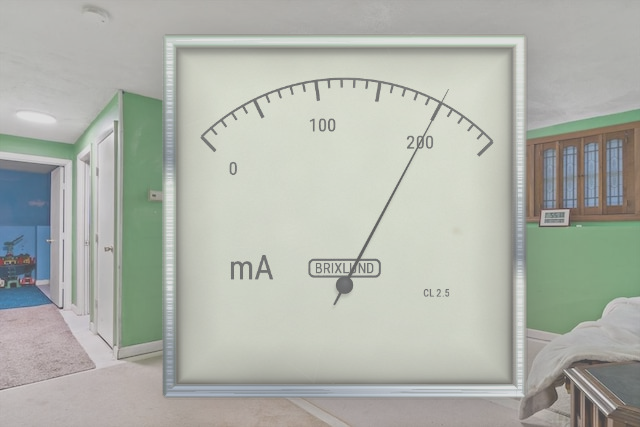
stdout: value=200 unit=mA
